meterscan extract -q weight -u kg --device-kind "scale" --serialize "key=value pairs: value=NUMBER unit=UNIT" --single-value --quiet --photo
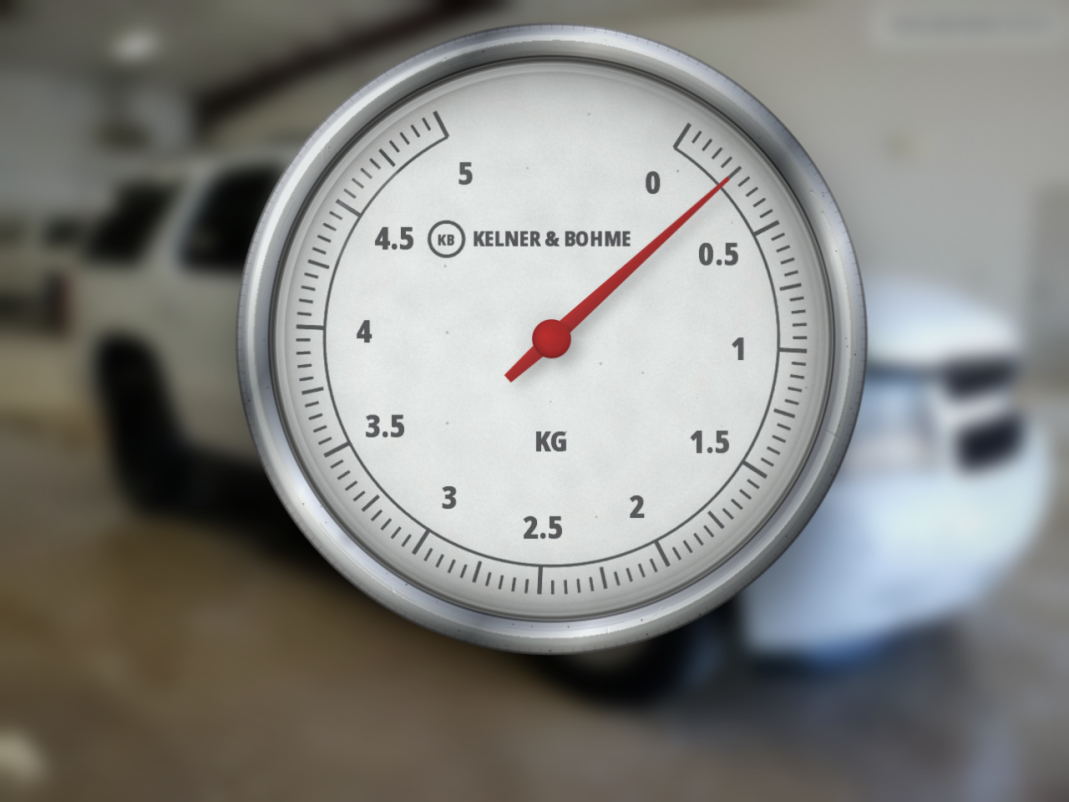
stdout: value=0.25 unit=kg
